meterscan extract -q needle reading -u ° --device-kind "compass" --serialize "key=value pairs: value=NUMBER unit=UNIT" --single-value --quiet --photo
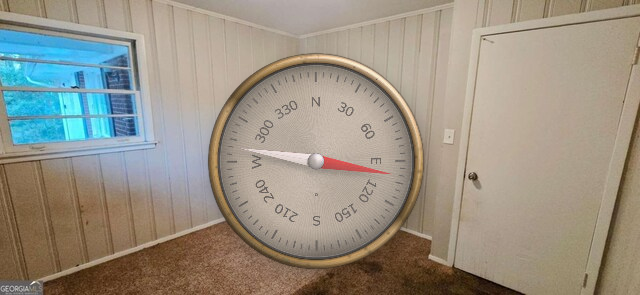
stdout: value=100 unit=°
